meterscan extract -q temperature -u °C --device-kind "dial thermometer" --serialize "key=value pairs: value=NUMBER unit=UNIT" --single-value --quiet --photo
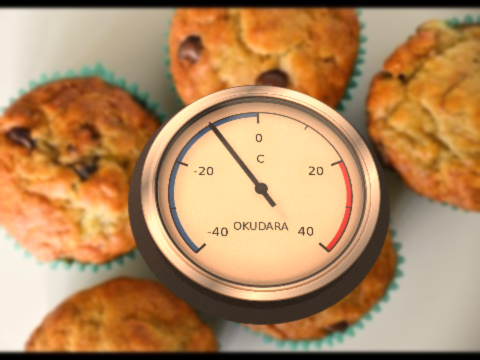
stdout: value=-10 unit=°C
